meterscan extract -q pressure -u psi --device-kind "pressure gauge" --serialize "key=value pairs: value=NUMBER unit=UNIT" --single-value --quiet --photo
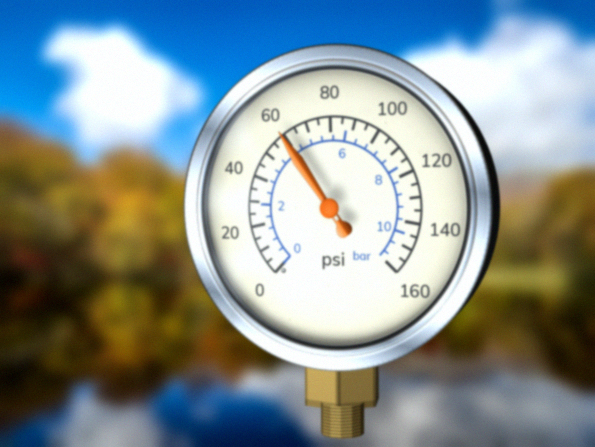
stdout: value=60 unit=psi
